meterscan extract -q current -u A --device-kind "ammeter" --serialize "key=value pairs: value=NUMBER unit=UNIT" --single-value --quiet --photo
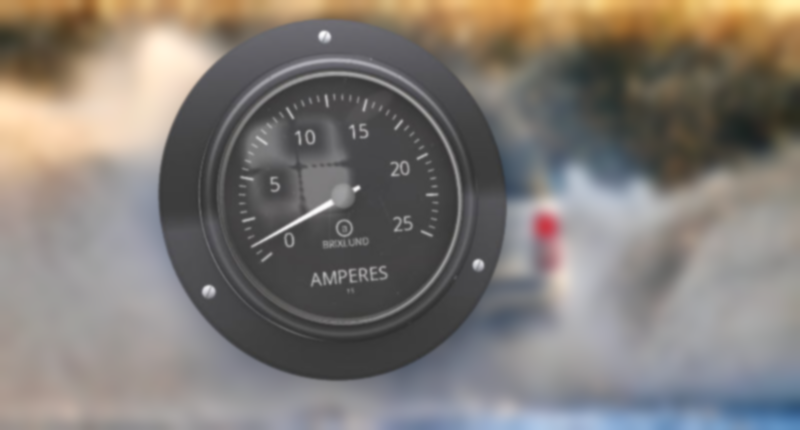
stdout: value=1 unit=A
